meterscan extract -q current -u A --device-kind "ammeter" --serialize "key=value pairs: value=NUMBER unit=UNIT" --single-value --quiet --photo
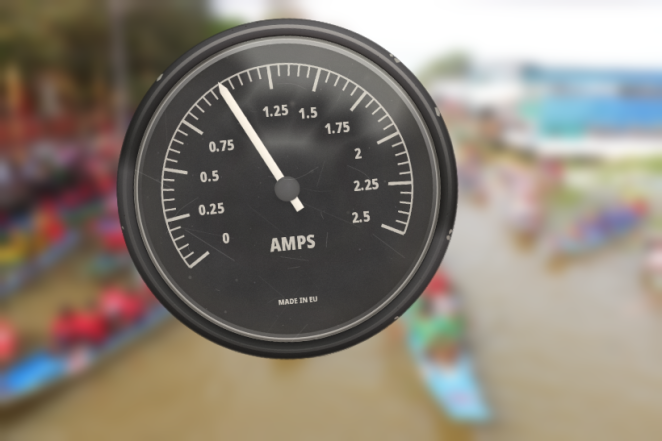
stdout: value=1 unit=A
